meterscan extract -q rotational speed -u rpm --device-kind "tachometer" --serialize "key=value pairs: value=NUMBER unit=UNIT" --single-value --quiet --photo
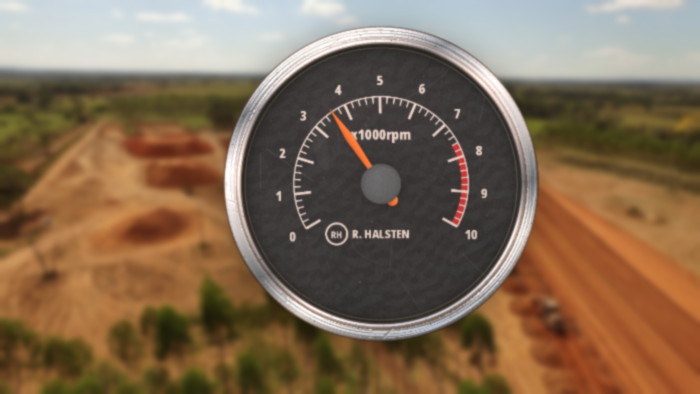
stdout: value=3600 unit=rpm
